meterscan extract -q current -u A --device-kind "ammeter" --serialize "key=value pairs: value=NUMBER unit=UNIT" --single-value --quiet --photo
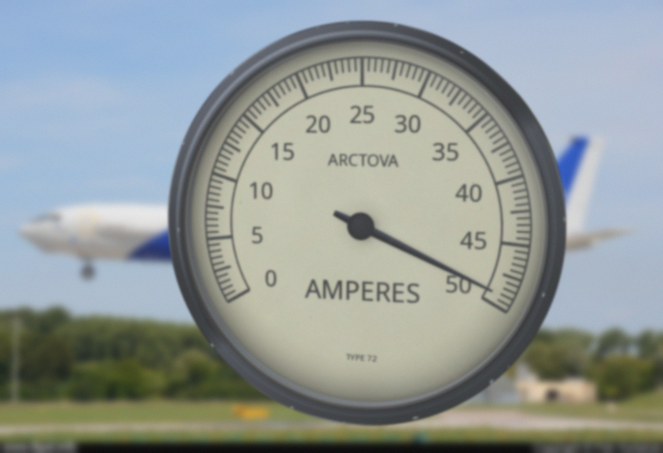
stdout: value=49 unit=A
